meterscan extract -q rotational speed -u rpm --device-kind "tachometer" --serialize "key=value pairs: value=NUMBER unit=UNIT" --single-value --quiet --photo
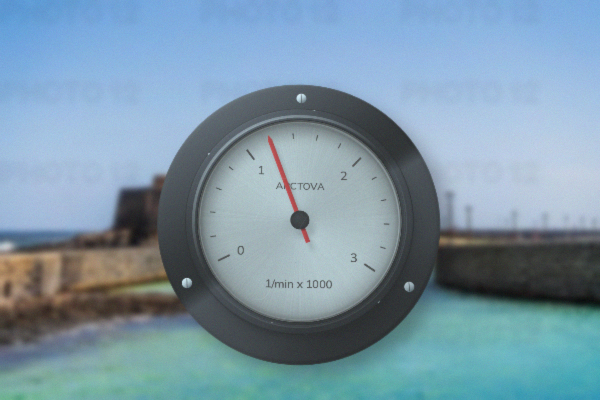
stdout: value=1200 unit=rpm
